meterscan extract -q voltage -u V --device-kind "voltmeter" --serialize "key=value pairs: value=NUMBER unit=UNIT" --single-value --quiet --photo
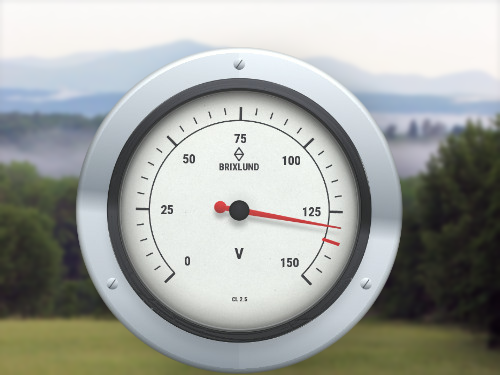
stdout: value=130 unit=V
